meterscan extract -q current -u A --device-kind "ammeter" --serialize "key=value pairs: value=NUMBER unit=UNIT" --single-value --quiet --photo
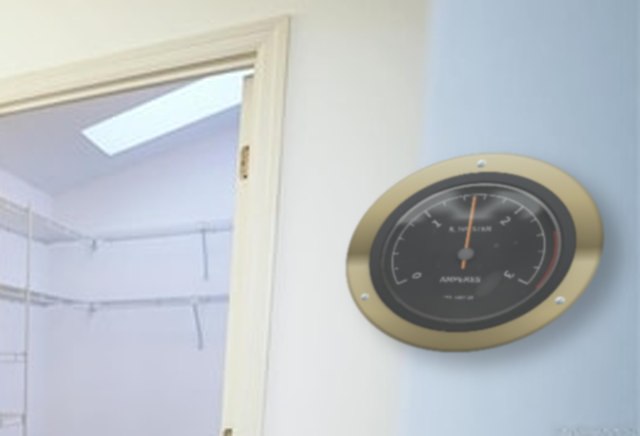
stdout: value=1.5 unit=A
